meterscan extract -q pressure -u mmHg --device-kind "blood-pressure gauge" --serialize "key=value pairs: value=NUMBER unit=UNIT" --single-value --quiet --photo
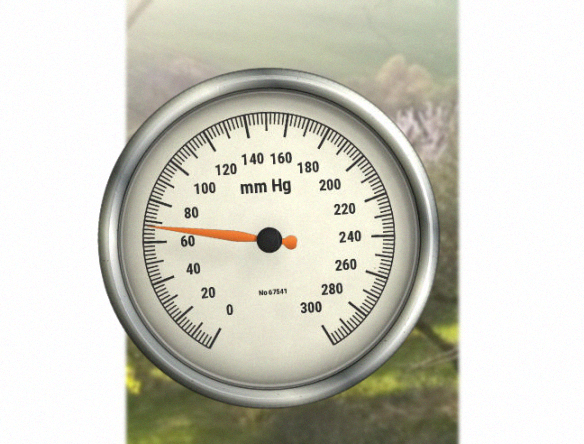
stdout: value=68 unit=mmHg
